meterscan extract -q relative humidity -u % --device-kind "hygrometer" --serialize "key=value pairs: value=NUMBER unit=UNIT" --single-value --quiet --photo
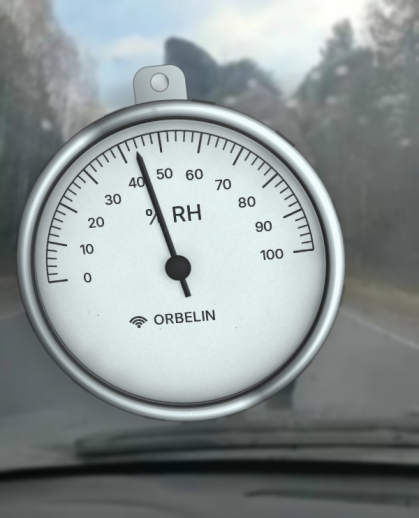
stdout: value=44 unit=%
